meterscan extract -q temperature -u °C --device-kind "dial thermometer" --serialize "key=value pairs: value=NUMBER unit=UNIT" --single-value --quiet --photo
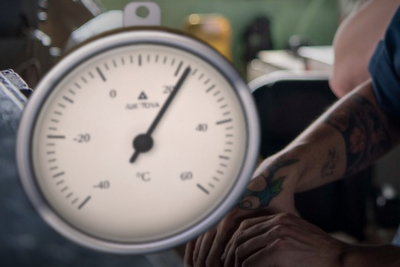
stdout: value=22 unit=°C
